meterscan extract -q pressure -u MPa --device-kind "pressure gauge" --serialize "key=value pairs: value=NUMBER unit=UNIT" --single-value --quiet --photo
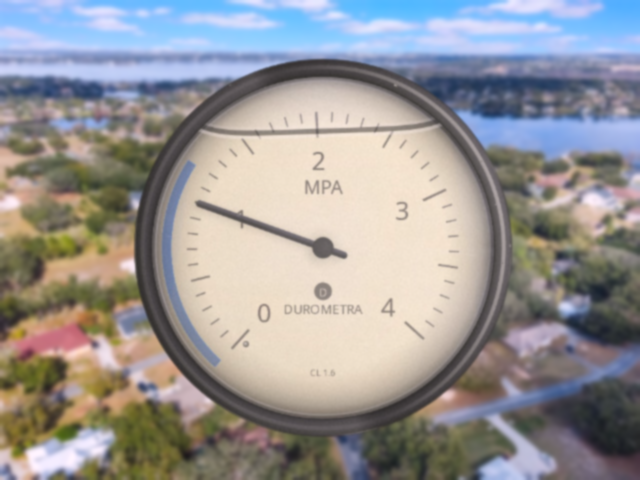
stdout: value=1 unit=MPa
